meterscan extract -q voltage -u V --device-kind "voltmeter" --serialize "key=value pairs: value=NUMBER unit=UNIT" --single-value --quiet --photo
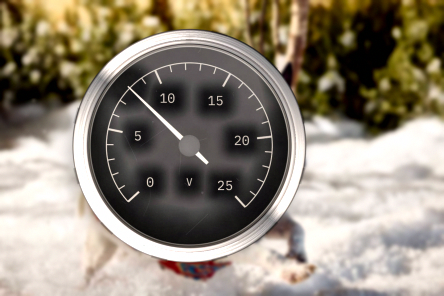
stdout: value=8 unit=V
